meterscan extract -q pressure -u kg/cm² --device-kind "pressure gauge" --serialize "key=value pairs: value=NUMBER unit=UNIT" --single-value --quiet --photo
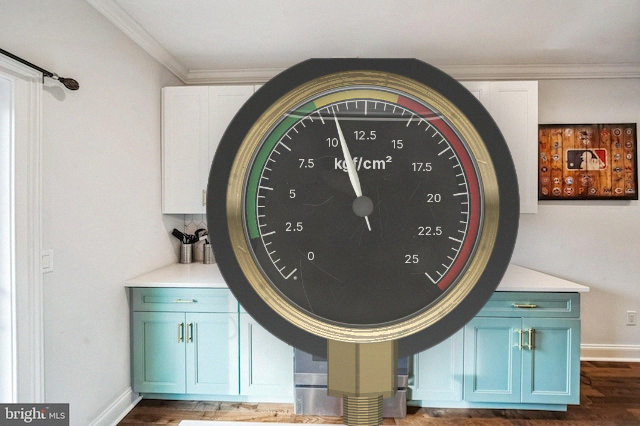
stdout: value=10.75 unit=kg/cm²
